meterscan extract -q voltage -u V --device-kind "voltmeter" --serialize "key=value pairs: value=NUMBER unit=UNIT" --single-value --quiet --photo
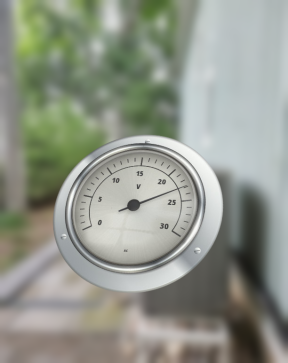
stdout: value=23 unit=V
